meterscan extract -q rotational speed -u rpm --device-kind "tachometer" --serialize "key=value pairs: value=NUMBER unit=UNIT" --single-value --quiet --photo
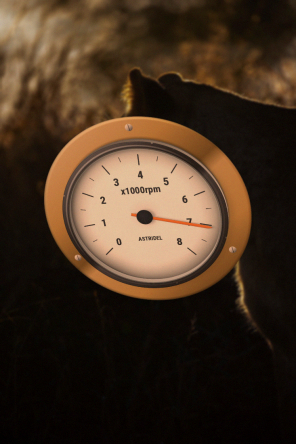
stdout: value=7000 unit=rpm
